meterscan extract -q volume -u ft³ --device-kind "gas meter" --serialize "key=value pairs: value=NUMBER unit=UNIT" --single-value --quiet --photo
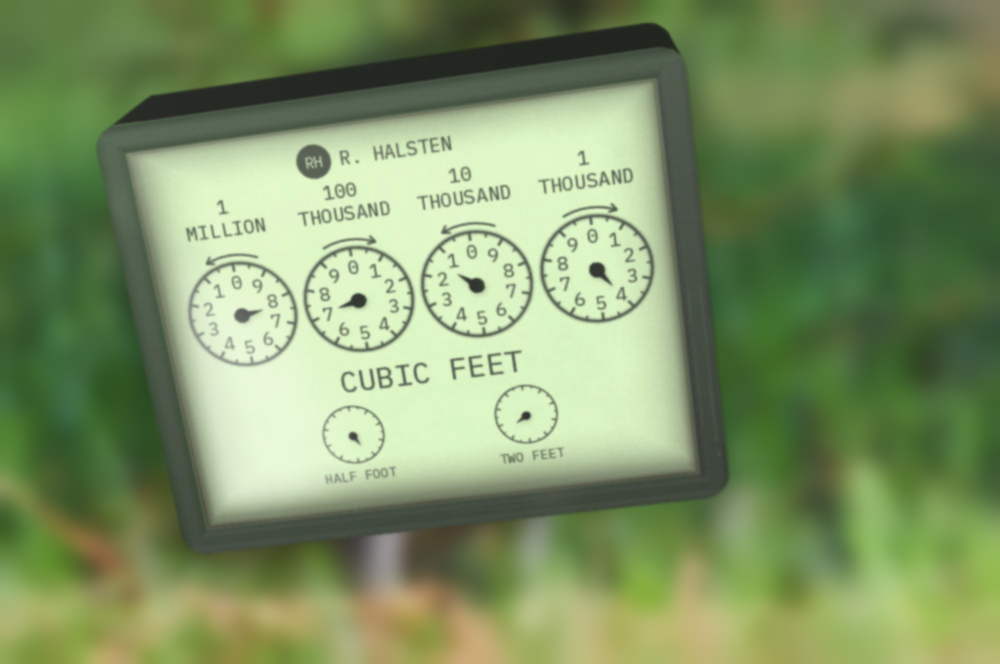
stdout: value=771400 unit=ft³
